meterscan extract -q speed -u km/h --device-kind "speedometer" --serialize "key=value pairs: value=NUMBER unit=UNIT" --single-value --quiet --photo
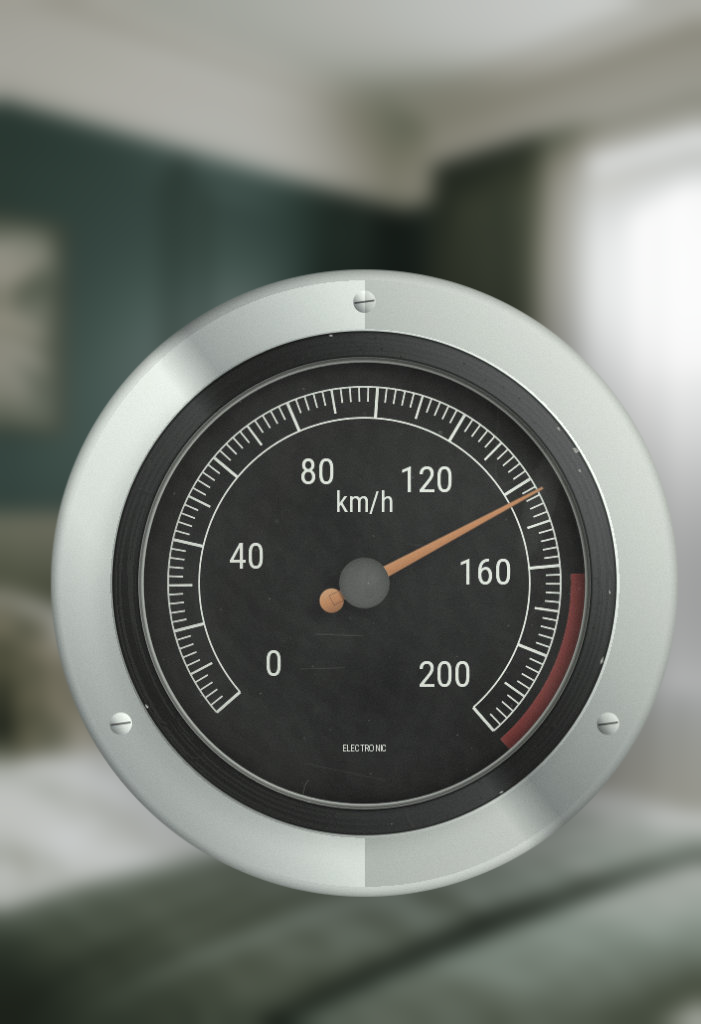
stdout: value=143 unit=km/h
